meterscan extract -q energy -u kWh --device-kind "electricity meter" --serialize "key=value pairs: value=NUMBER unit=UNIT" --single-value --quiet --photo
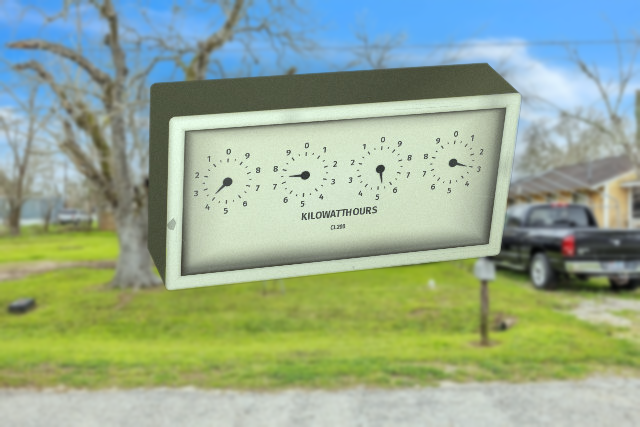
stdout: value=3753 unit=kWh
